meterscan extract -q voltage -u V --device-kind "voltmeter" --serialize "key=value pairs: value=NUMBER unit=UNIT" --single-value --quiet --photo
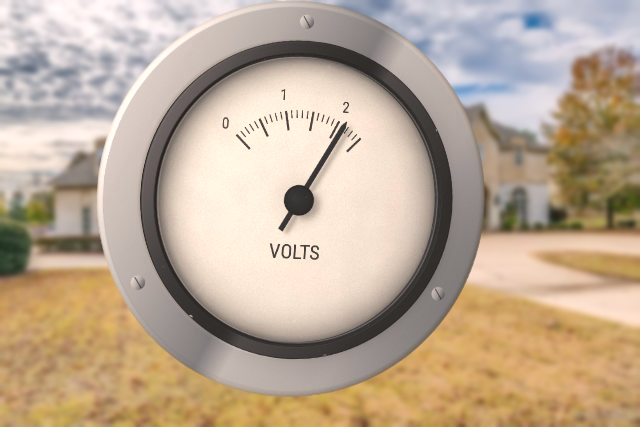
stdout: value=2.1 unit=V
